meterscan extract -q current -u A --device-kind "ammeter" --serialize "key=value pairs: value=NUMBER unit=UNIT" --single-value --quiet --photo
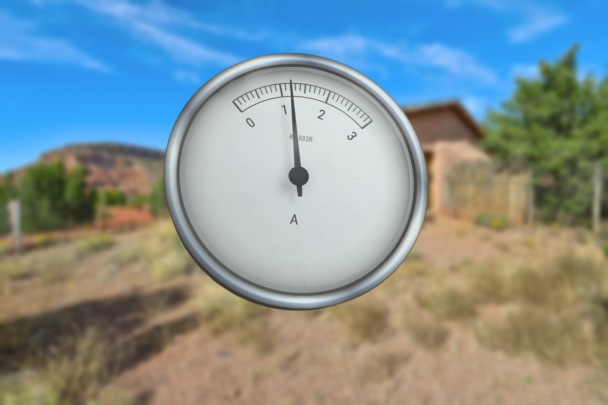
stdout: value=1.2 unit=A
